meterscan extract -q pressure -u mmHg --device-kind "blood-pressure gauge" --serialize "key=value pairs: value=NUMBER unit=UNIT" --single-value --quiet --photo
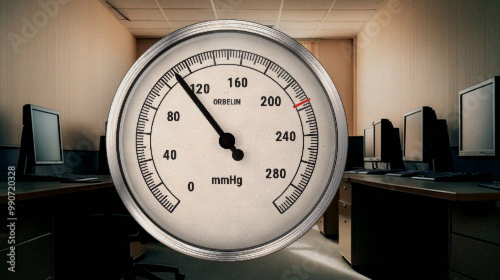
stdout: value=110 unit=mmHg
